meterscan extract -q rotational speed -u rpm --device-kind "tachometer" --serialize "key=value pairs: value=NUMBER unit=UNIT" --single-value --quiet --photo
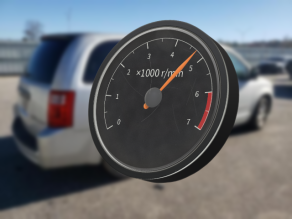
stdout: value=4750 unit=rpm
